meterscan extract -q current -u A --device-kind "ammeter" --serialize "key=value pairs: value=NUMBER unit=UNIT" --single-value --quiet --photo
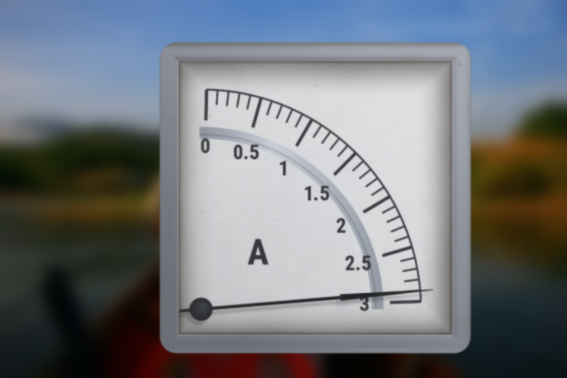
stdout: value=2.9 unit=A
